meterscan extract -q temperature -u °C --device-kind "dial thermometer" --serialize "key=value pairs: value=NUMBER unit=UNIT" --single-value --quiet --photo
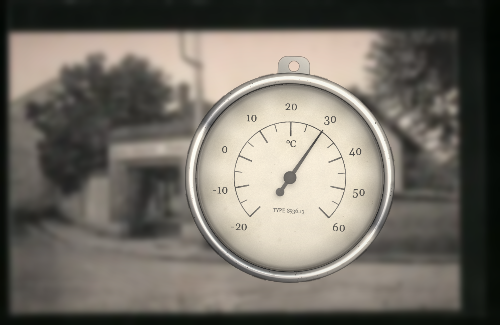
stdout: value=30 unit=°C
